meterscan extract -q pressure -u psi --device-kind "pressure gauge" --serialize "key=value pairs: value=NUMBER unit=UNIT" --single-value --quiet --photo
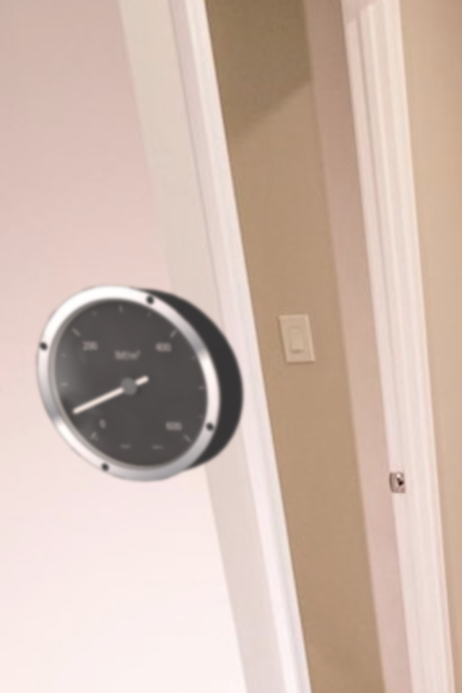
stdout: value=50 unit=psi
